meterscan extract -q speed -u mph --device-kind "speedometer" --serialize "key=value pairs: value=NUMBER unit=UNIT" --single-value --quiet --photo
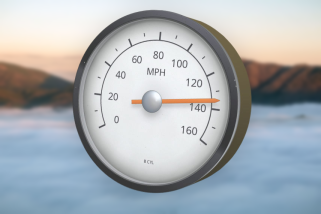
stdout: value=135 unit=mph
